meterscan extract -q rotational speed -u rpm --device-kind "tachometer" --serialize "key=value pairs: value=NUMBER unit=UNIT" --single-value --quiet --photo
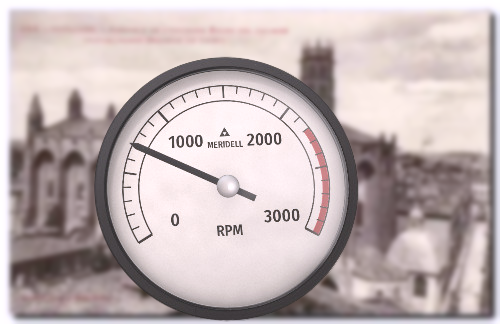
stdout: value=700 unit=rpm
